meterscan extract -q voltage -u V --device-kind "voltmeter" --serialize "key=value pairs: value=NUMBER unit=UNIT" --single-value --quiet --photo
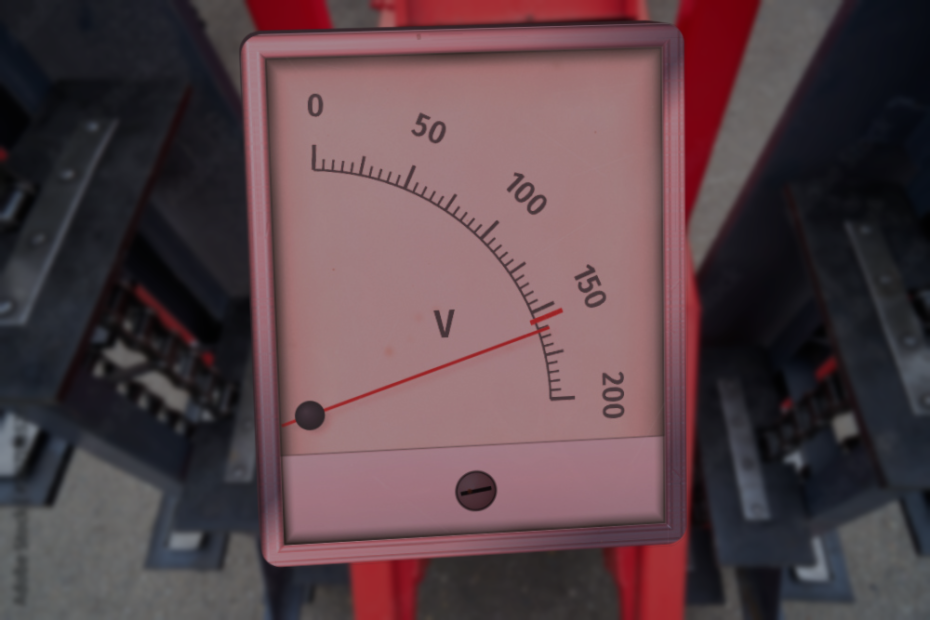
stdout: value=160 unit=V
